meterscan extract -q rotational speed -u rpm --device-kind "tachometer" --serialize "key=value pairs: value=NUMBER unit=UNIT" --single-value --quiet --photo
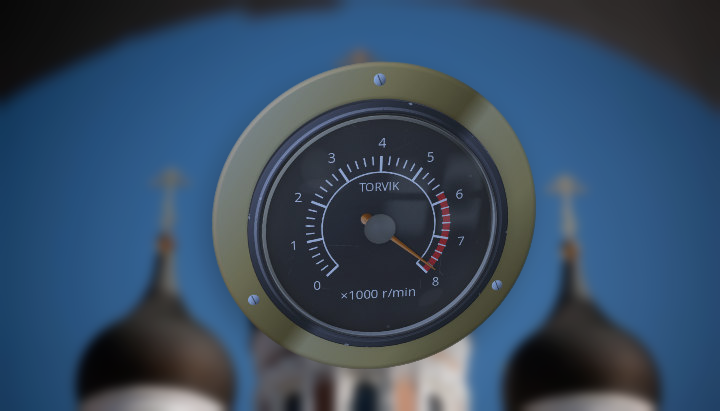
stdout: value=7800 unit=rpm
